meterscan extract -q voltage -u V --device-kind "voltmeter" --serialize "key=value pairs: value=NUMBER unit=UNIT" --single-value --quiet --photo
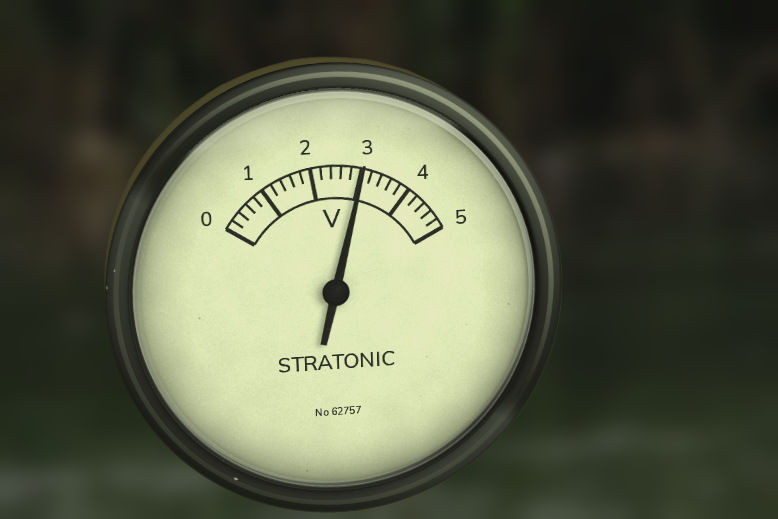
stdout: value=3 unit=V
